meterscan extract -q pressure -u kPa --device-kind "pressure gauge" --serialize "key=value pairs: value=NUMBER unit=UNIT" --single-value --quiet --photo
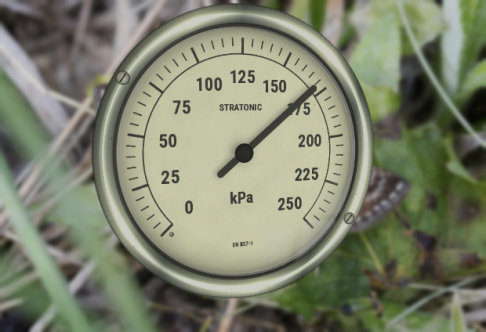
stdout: value=170 unit=kPa
